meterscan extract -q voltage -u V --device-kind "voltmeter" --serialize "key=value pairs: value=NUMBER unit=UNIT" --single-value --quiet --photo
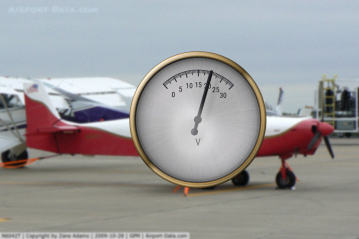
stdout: value=20 unit=V
